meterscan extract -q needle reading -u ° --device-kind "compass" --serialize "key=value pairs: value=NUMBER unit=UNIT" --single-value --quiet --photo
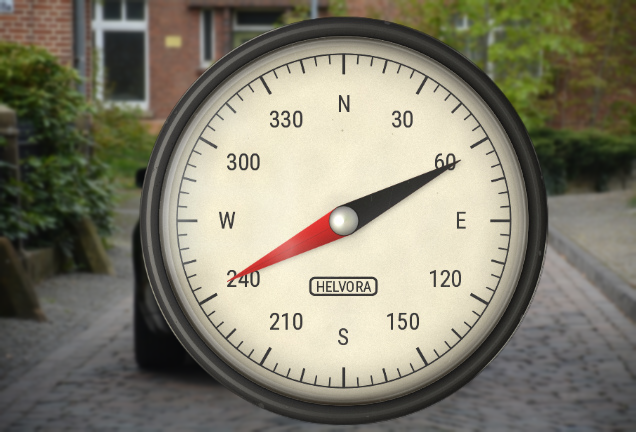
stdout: value=242.5 unit=°
